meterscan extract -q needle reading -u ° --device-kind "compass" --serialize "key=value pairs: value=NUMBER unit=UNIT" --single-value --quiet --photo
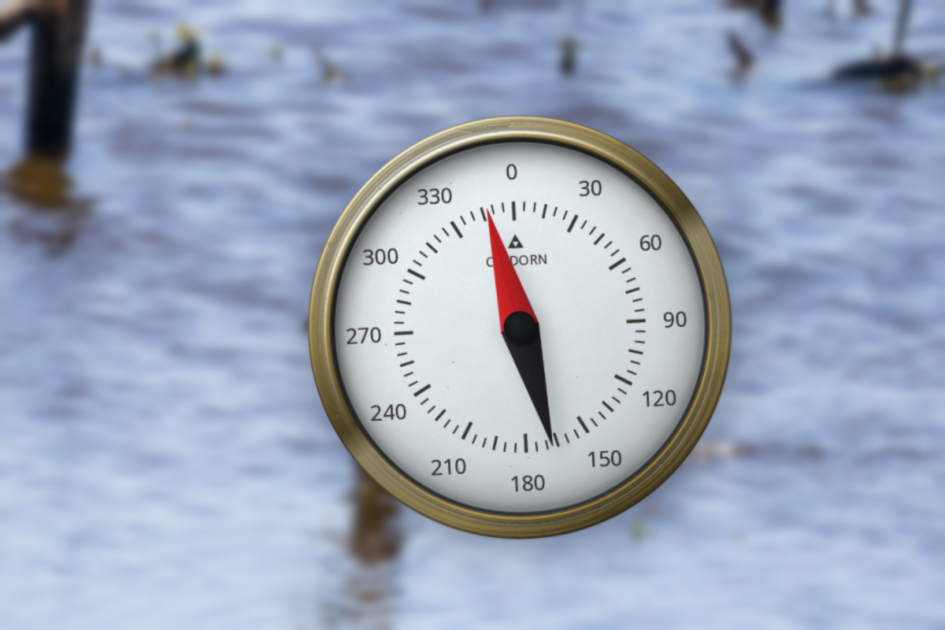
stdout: value=347.5 unit=°
